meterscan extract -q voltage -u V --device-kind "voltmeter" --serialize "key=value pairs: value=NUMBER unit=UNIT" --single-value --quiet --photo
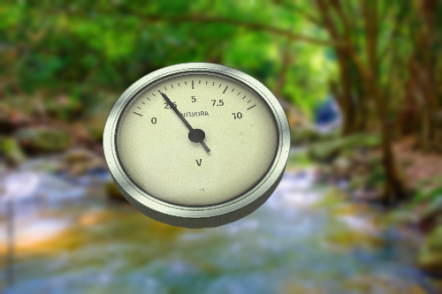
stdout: value=2.5 unit=V
